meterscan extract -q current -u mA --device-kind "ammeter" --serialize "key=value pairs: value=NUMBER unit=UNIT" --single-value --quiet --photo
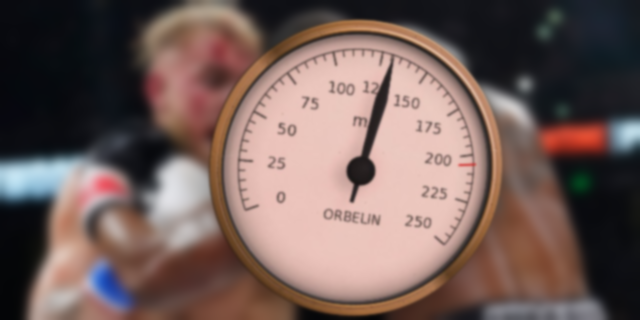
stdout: value=130 unit=mA
